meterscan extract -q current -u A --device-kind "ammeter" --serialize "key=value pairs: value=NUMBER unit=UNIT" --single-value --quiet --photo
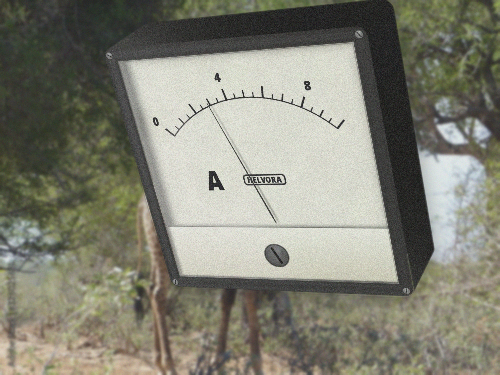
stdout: value=3 unit=A
